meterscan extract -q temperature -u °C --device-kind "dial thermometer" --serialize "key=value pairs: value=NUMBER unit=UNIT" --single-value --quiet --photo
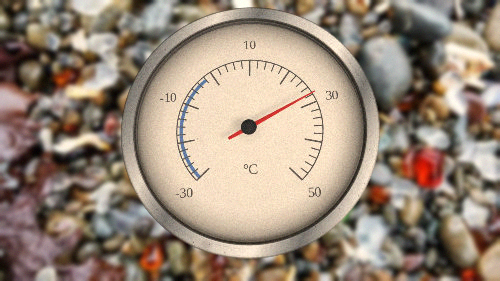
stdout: value=28 unit=°C
